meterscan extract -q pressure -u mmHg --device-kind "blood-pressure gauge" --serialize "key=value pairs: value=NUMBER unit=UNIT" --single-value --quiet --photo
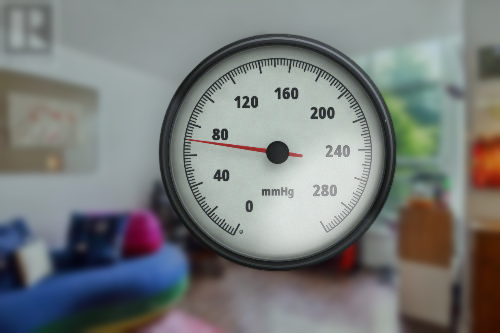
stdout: value=70 unit=mmHg
